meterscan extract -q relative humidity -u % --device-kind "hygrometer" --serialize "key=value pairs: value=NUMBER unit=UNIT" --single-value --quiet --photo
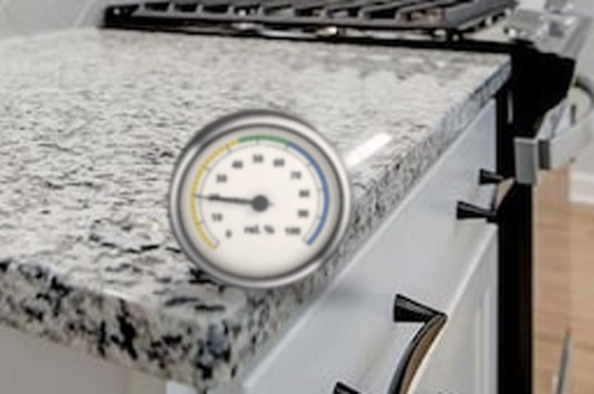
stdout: value=20 unit=%
